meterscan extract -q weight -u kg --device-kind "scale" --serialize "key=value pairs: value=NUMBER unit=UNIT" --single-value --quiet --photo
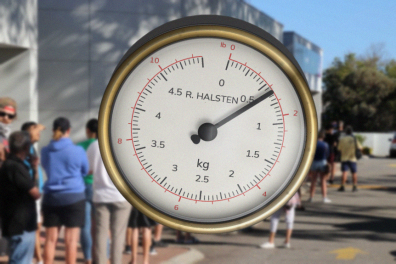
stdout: value=0.6 unit=kg
